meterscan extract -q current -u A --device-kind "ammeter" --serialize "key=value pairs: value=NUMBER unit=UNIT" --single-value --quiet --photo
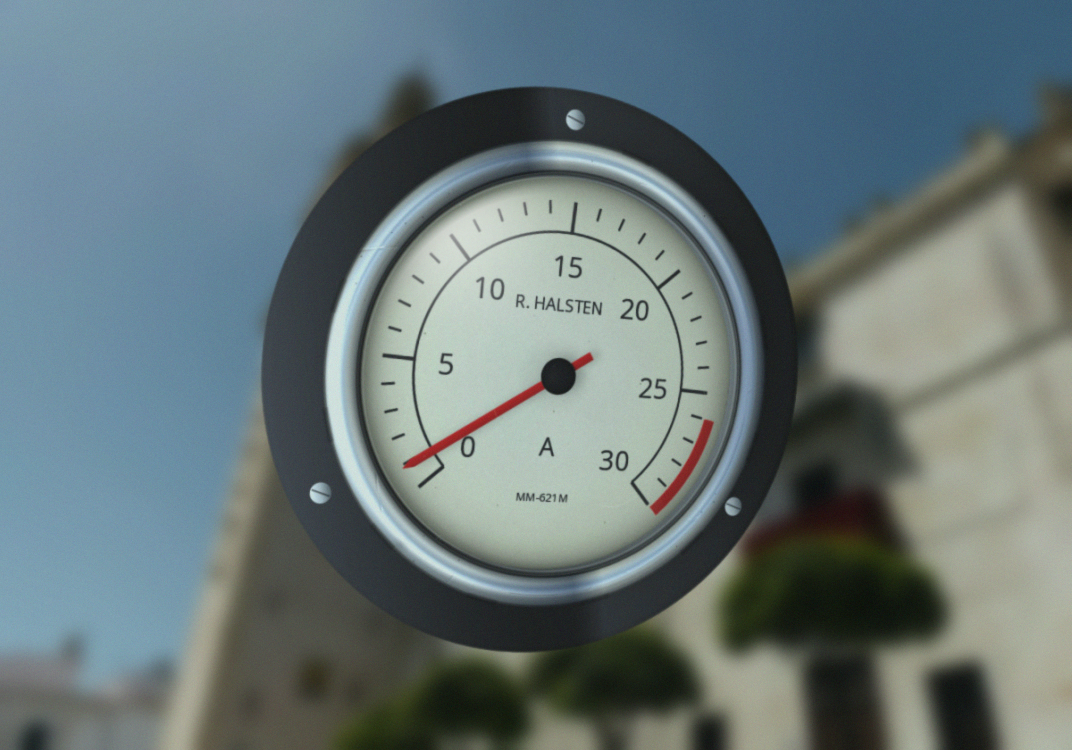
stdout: value=1 unit=A
